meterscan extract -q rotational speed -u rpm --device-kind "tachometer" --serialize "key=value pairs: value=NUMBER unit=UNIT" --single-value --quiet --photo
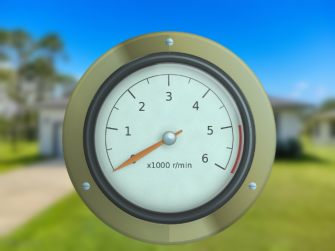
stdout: value=0 unit=rpm
